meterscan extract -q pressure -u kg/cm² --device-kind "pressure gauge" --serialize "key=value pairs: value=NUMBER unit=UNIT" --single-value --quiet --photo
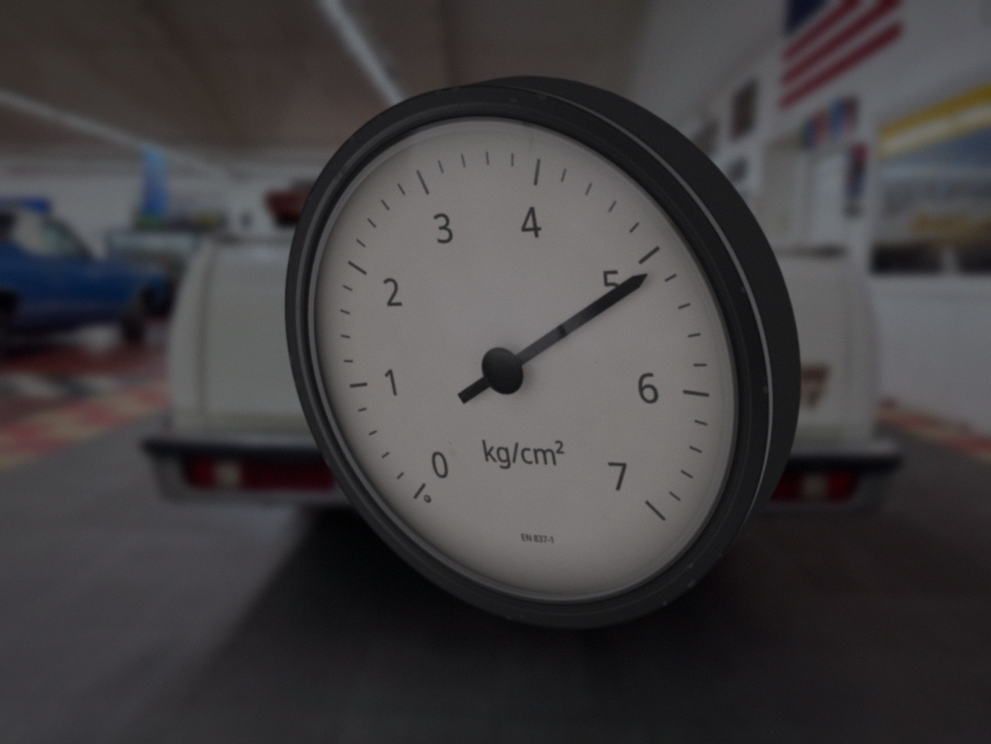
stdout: value=5.1 unit=kg/cm²
